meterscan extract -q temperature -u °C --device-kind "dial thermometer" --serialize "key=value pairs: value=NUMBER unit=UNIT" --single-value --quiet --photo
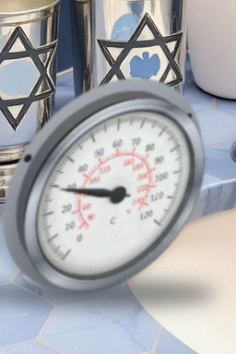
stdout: value=30 unit=°C
